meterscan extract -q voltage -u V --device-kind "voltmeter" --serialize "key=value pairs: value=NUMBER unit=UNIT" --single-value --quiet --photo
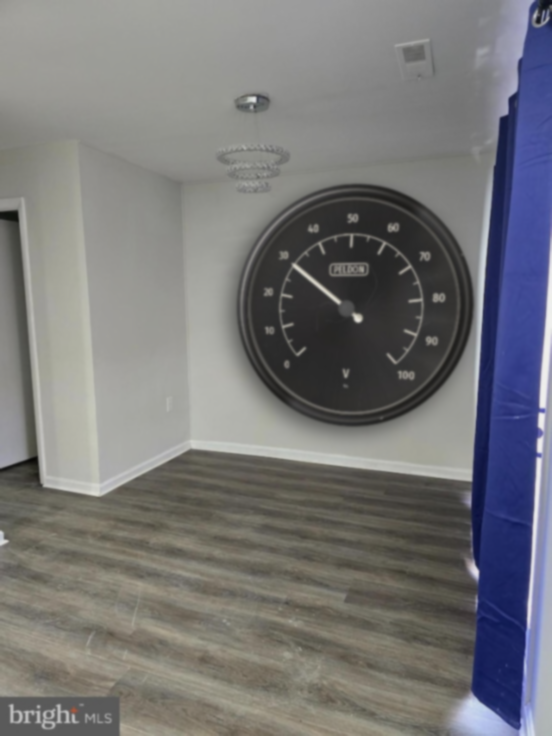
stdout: value=30 unit=V
